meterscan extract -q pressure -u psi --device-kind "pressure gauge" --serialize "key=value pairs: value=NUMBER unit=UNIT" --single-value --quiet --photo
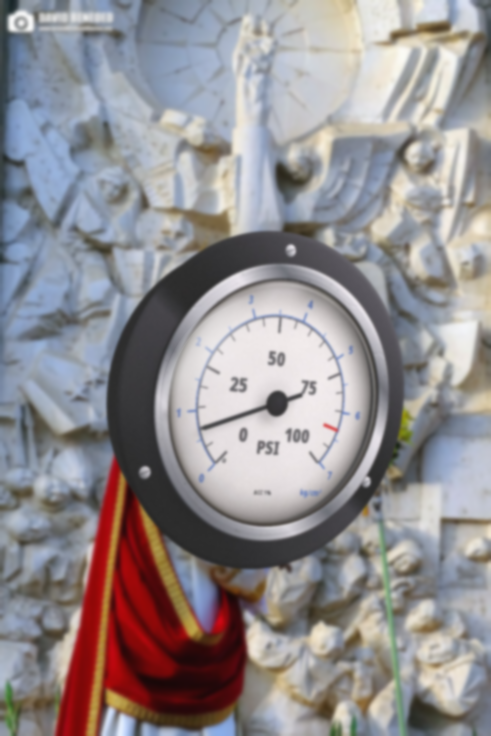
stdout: value=10 unit=psi
